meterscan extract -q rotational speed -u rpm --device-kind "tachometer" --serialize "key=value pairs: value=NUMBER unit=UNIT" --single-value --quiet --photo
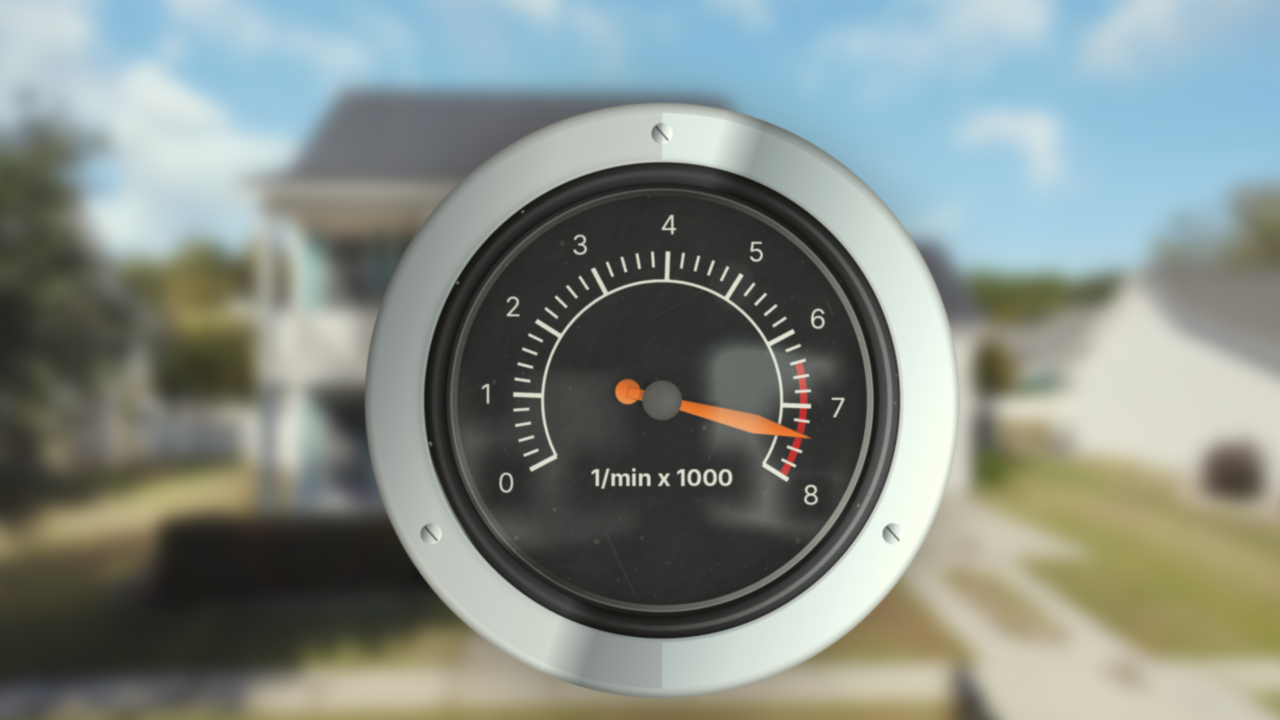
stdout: value=7400 unit=rpm
